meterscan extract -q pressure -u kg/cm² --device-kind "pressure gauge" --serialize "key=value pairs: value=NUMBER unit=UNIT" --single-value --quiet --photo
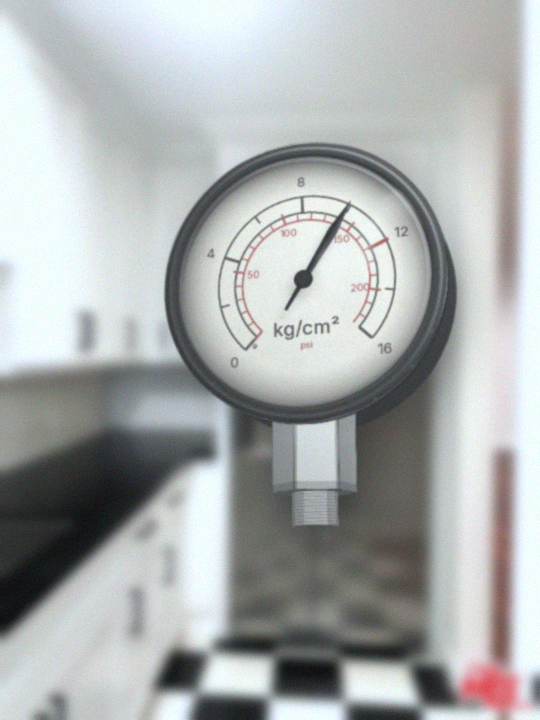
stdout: value=10 unit=kg/cm²
